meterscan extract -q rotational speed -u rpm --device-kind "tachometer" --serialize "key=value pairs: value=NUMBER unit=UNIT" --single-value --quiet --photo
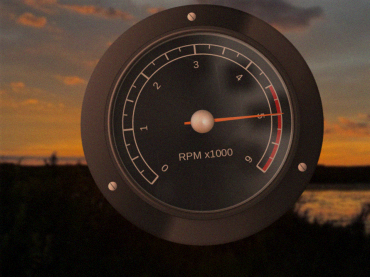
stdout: value=5000 unit=rpm
